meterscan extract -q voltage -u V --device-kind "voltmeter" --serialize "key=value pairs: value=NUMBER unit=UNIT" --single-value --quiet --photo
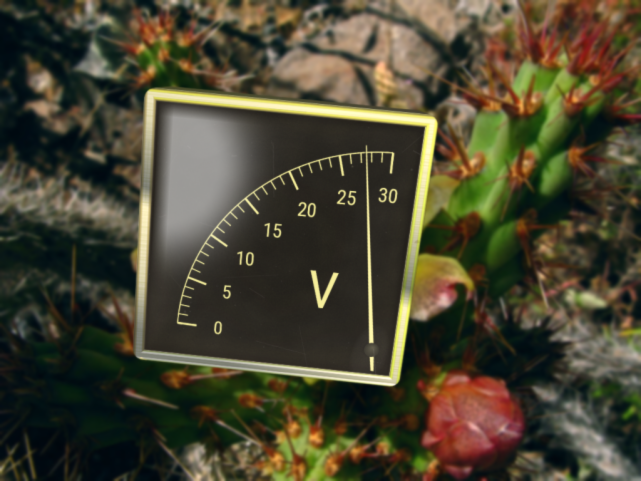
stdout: value=27.5 unit=V
